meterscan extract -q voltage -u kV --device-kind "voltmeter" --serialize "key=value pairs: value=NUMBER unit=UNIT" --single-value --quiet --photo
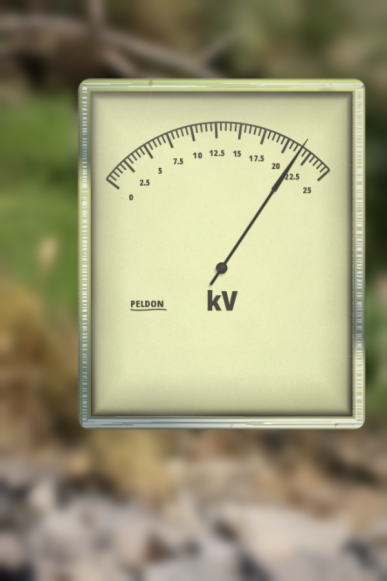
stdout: value=21.5 unit=kV
